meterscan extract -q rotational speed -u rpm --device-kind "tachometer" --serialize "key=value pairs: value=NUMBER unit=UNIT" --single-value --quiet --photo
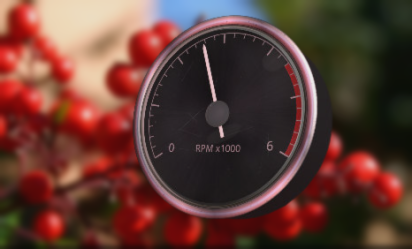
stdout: value=2600 unit=rpm
